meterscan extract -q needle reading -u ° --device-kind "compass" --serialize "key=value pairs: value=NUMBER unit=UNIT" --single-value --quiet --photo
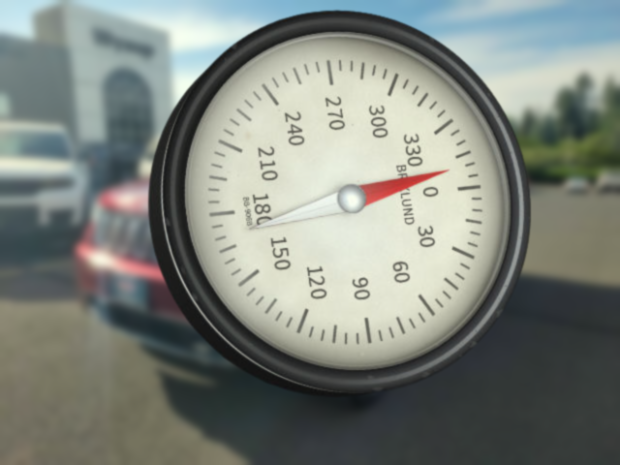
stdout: value=350 unit=°
